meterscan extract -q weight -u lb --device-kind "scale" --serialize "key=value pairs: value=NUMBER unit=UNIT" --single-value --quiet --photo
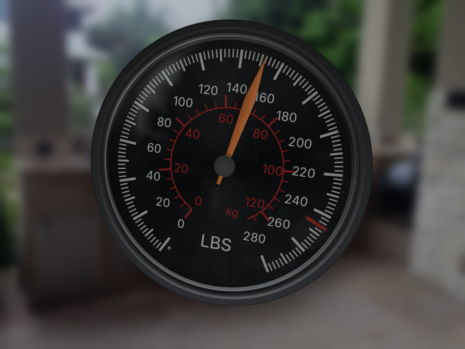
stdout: value=152 unit=lb
